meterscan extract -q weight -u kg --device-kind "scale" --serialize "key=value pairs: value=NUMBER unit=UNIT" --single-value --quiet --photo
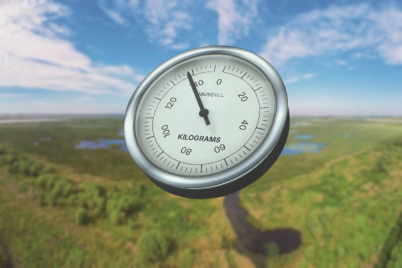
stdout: value=138 unit=kg
